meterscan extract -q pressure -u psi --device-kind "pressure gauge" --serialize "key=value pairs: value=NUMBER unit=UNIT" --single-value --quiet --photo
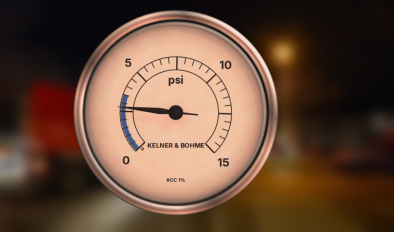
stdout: value=2.75 unit=psi
